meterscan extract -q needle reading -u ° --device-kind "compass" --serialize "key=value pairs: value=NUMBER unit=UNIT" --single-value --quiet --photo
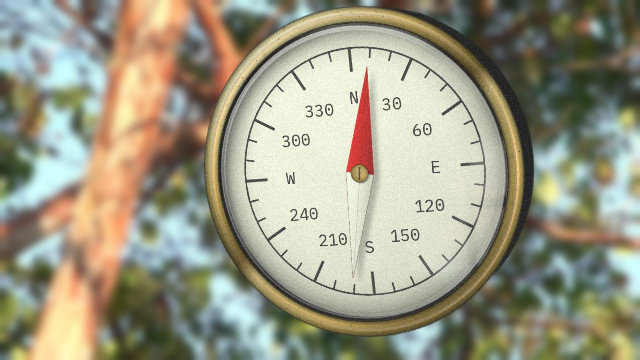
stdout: value=10 unit=°
